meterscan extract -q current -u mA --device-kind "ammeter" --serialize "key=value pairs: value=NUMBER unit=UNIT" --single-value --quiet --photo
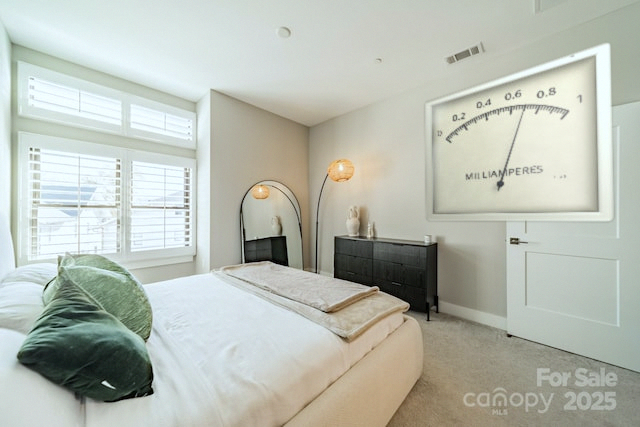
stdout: value=0.7 unit=mA
